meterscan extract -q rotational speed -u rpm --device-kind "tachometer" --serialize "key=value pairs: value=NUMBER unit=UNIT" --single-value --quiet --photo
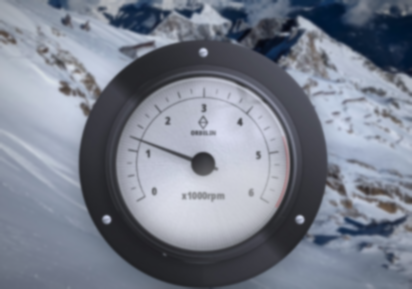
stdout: value=1250 unit=rpm
